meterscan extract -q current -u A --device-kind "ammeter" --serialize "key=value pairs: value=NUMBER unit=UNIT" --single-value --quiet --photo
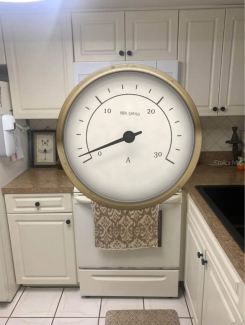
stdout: value=1 unit=A
